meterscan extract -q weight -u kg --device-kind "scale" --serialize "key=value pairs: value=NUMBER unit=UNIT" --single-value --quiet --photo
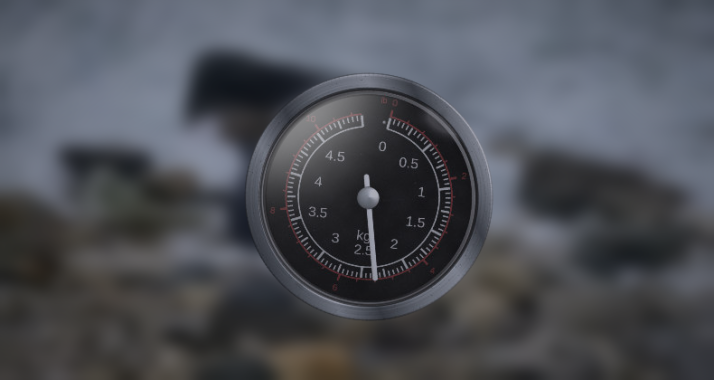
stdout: value=2.35 unit=kg
